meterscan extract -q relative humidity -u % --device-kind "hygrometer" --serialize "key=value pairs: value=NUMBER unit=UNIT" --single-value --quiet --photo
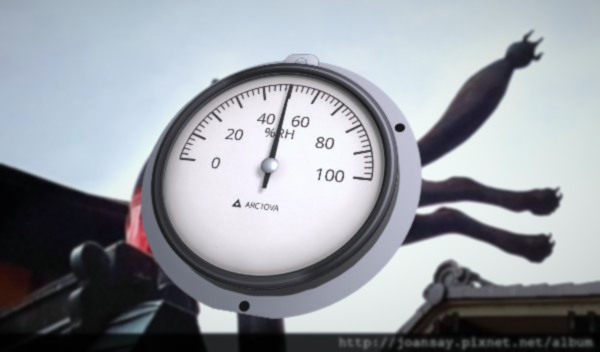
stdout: value=50 unit=%
